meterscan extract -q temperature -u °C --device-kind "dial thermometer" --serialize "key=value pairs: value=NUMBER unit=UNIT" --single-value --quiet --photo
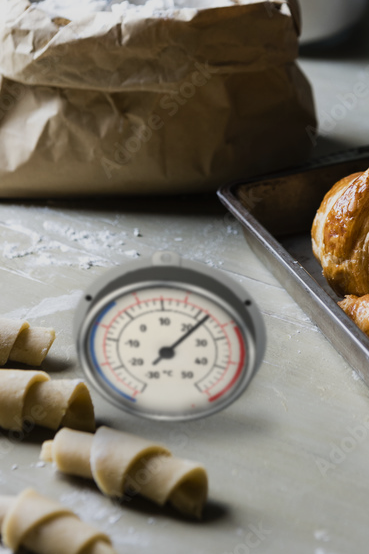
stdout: value=22 unit=°C
